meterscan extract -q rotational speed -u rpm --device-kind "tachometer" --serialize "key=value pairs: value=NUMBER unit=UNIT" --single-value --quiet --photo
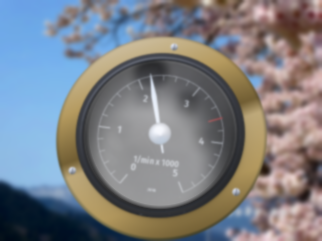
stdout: value=2200 unit=rpm
